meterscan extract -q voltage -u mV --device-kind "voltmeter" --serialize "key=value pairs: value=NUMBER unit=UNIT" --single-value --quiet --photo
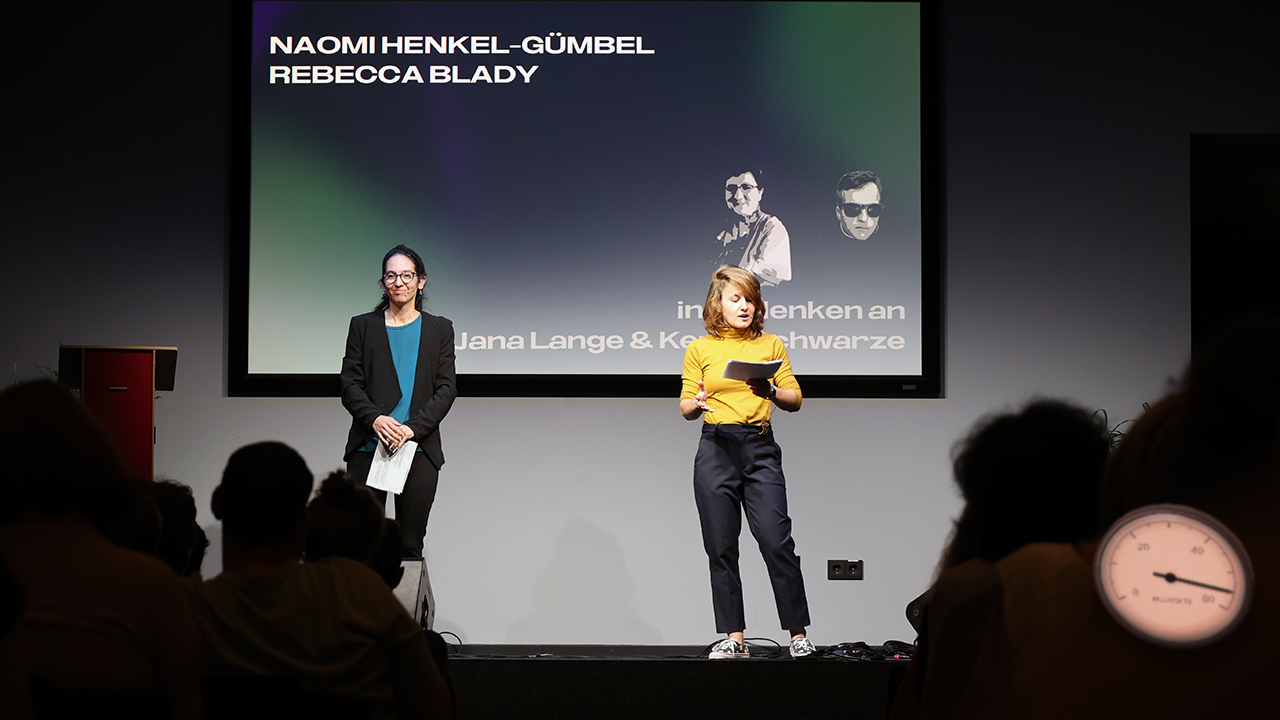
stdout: value=55 unit=mV
